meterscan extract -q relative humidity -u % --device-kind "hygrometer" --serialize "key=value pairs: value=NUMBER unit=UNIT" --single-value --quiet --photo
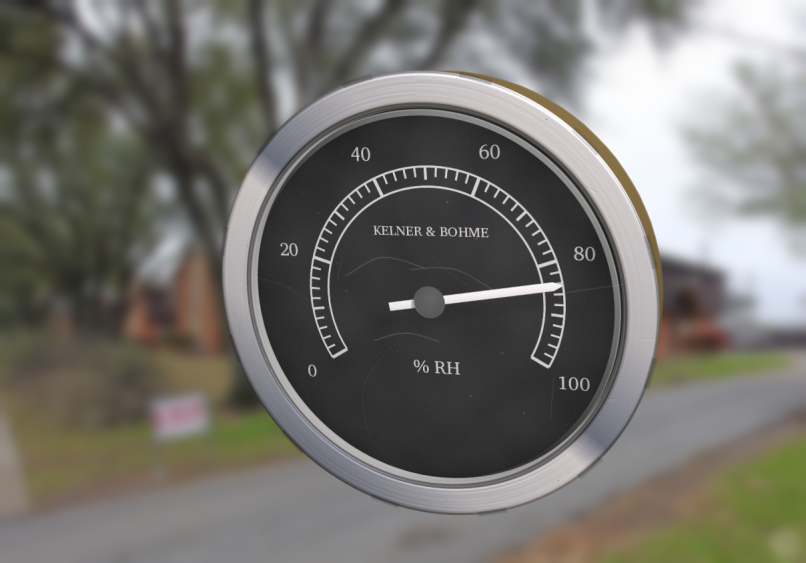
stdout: value=84 unit=%
